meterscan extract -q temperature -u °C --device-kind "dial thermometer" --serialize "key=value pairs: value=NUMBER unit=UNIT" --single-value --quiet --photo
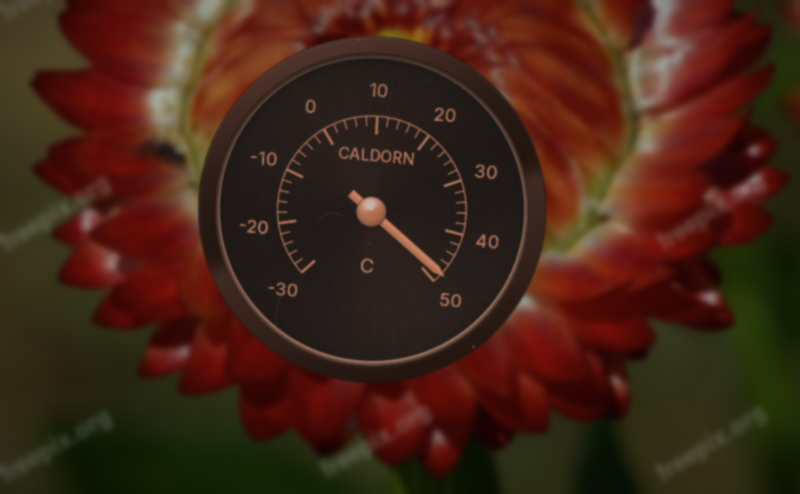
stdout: value=48 unit=°C
